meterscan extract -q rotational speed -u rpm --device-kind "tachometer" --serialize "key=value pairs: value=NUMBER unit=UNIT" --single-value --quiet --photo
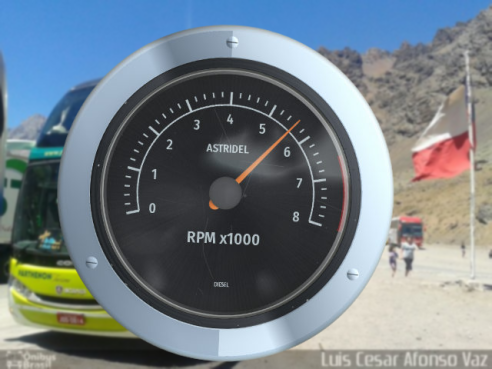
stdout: value=5600 unit=rpm
